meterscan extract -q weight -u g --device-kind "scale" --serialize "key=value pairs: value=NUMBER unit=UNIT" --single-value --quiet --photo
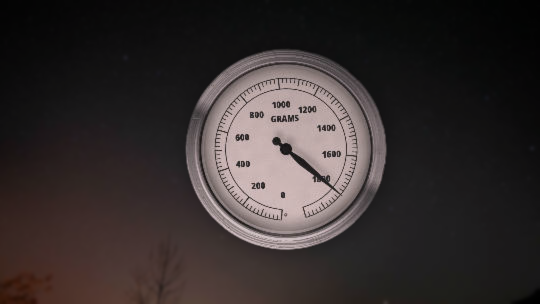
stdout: value=1800 unit=g
